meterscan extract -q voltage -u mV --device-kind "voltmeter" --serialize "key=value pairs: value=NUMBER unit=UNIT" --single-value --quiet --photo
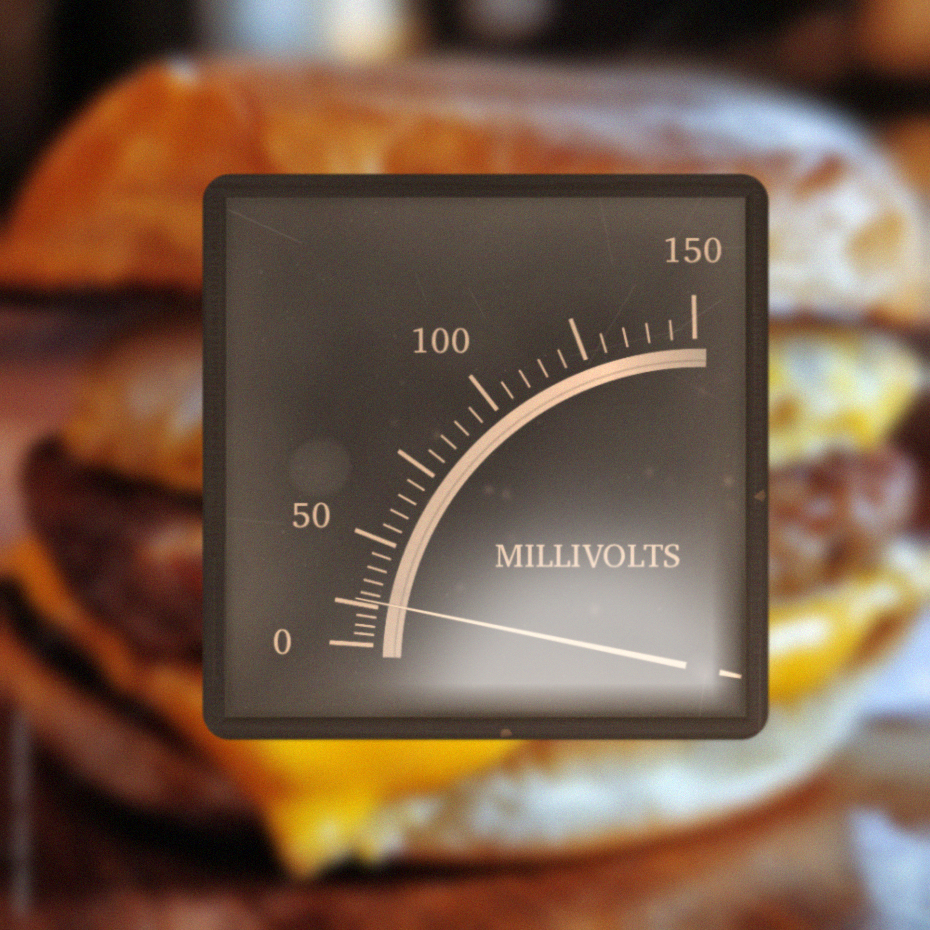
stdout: value=27.5 unit=mV
